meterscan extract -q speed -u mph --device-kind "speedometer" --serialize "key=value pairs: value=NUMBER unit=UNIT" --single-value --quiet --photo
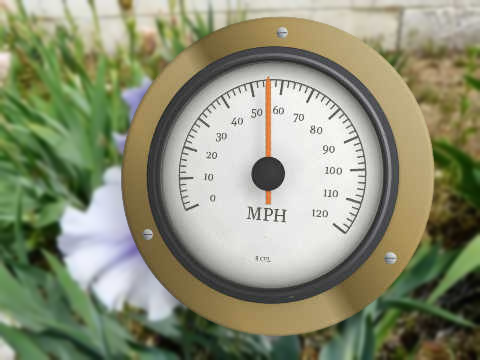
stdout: value=56 unit=mph
